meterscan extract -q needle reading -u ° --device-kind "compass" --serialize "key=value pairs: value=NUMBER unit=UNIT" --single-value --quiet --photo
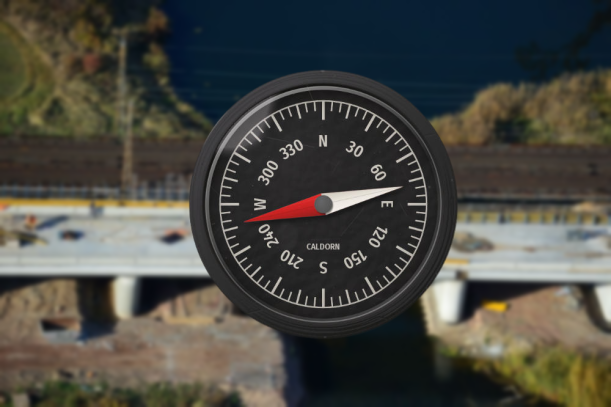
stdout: value=257.5 unit=°
